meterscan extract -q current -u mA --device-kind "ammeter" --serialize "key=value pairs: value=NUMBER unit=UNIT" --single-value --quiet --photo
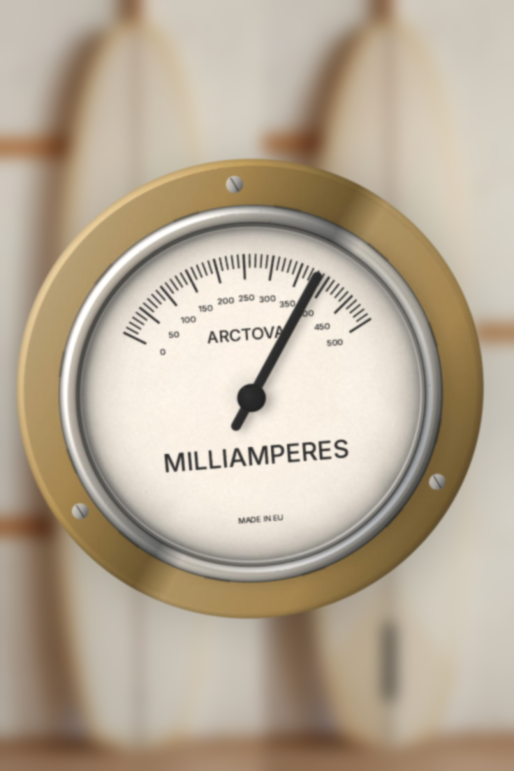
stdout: value=380 unit=mA
